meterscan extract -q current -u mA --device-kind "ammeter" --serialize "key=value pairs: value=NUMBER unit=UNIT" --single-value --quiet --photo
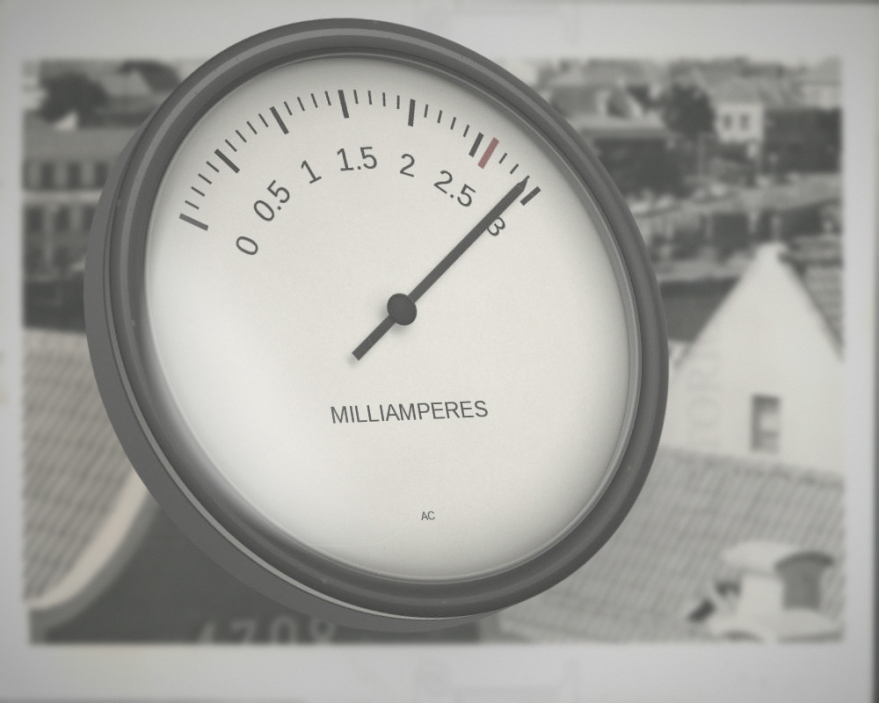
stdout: value=2.9 unit=mA
